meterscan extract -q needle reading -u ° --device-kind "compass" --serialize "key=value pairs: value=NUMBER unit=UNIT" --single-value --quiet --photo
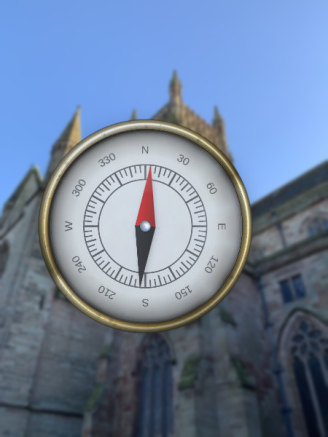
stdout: value=5 unit=°
